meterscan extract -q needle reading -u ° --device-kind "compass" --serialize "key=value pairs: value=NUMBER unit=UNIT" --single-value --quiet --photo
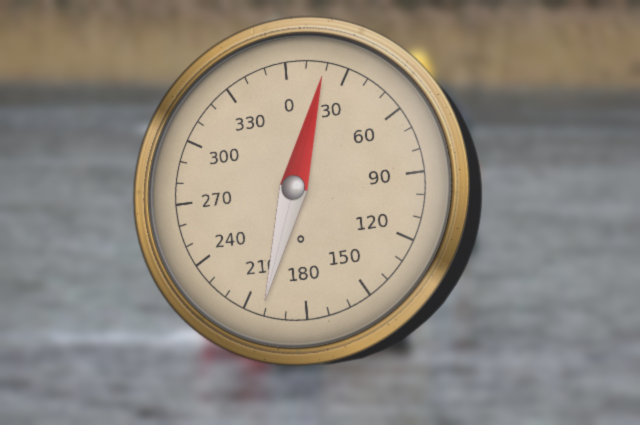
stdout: value=20 unit=°
